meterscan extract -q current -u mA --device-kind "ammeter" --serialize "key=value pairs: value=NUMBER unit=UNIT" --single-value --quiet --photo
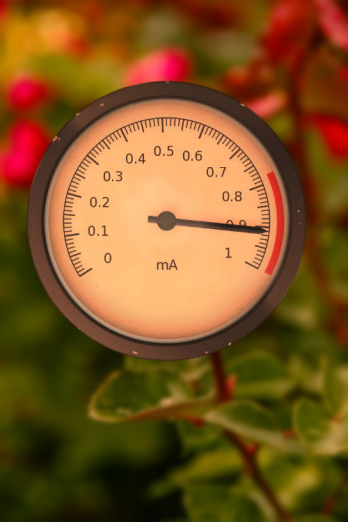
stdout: value=0.91 unit=mA
